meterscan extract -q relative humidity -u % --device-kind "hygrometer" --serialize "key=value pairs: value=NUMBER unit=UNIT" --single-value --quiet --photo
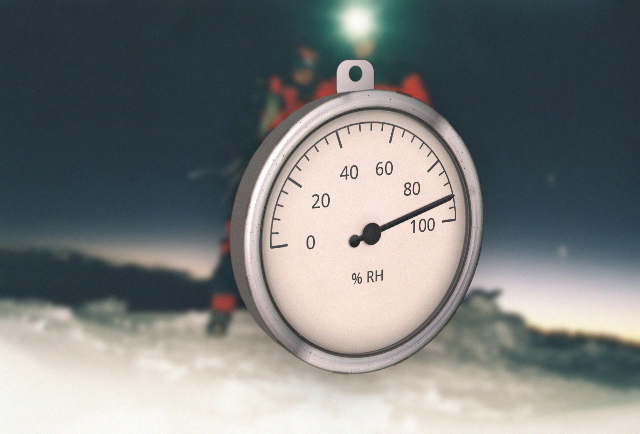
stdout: value=92 unit=%
